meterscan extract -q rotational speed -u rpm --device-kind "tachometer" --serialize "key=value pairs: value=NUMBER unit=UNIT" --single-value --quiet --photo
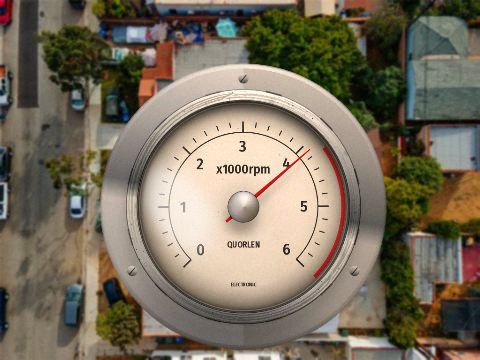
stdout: value=4100 unit=rpm
